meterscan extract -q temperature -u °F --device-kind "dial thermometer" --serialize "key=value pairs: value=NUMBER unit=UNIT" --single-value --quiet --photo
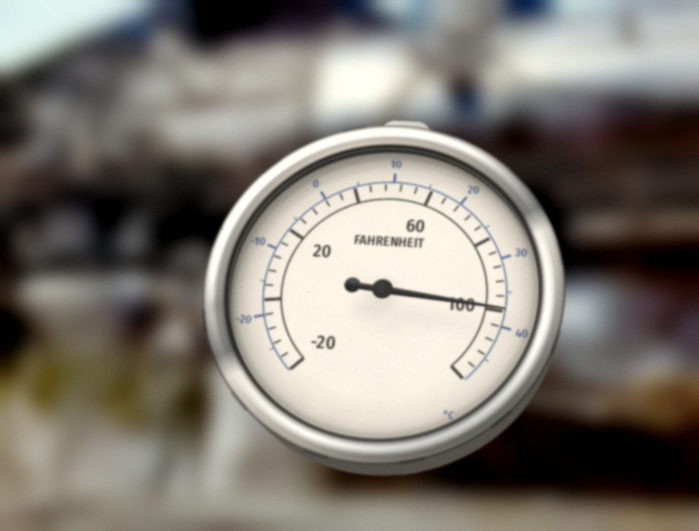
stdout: value=100 unit=°F
